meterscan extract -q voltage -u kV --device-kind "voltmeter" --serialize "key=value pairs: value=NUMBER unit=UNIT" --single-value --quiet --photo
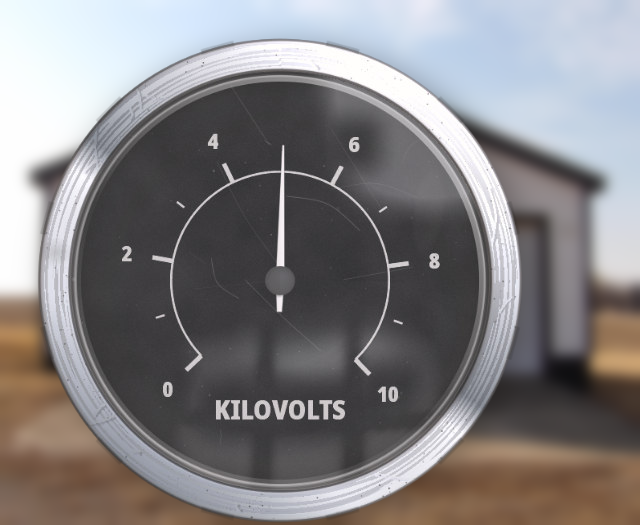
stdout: value=5 unit=kV
